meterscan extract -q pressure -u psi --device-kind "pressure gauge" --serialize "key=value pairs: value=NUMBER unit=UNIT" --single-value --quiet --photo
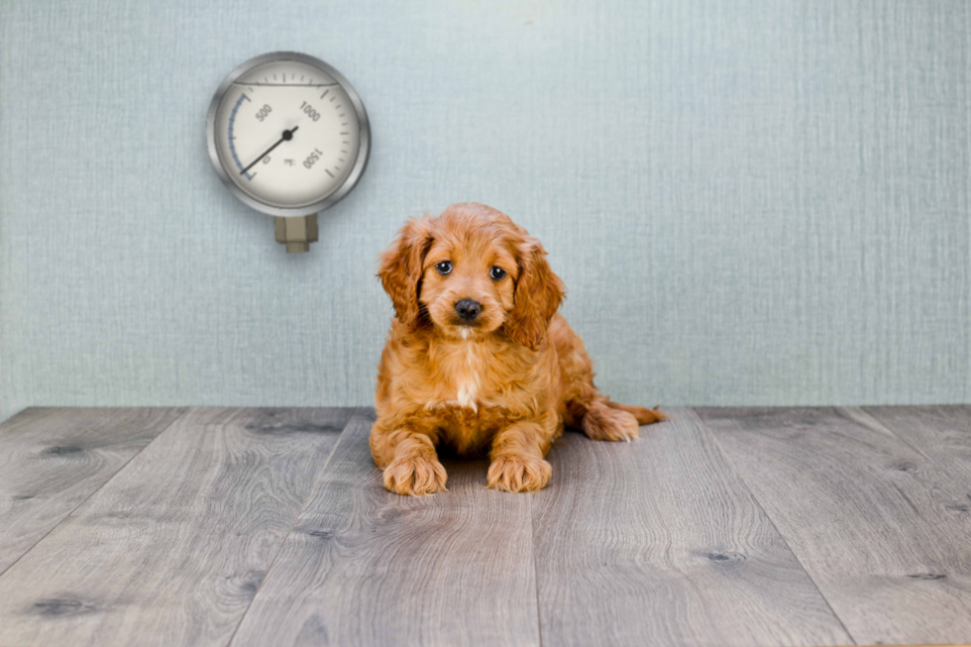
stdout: value=50 unit=psi
